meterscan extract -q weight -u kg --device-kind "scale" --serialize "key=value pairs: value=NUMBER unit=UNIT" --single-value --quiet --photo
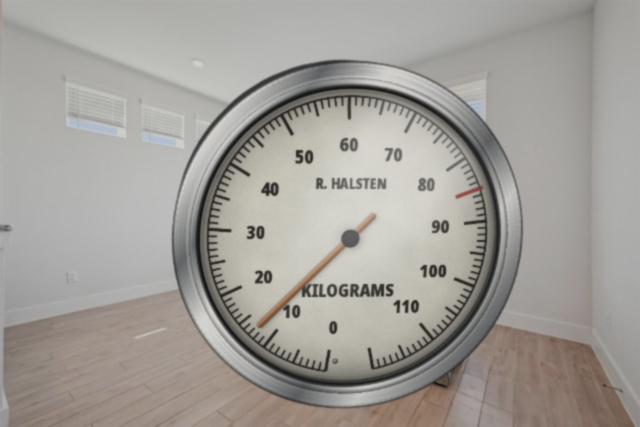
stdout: value=13 unit=kg
